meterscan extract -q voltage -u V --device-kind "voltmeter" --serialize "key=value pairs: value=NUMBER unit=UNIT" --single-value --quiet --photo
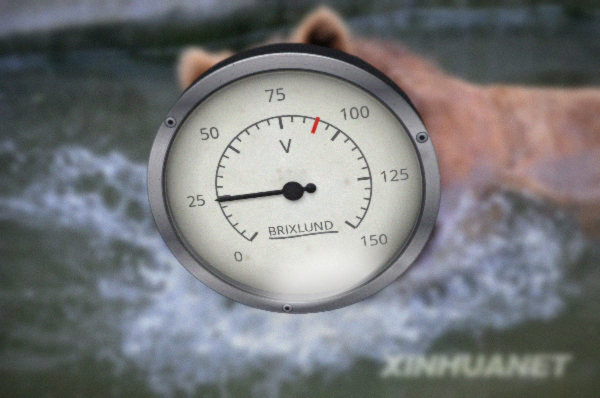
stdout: value=25 unit=V
